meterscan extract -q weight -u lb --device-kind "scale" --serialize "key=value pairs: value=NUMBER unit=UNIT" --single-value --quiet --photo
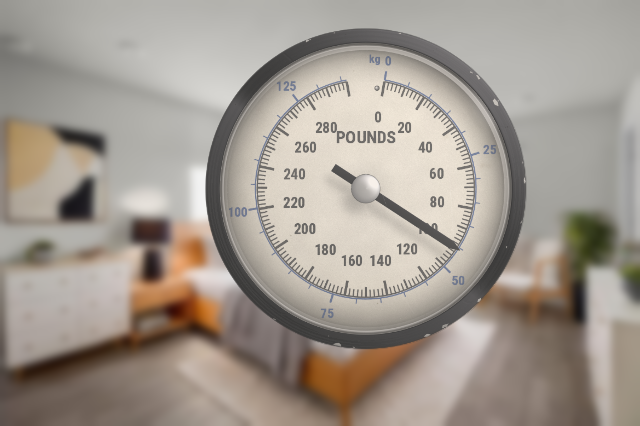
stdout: value=100 unit=lb
